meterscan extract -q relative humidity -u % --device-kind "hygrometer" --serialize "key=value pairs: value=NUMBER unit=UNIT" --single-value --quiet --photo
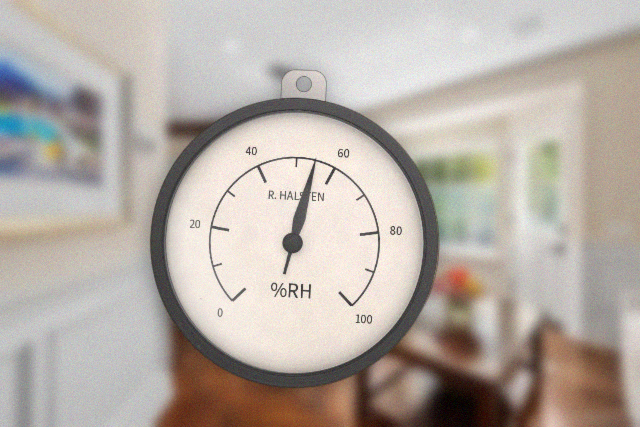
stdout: value=55 unit=%
